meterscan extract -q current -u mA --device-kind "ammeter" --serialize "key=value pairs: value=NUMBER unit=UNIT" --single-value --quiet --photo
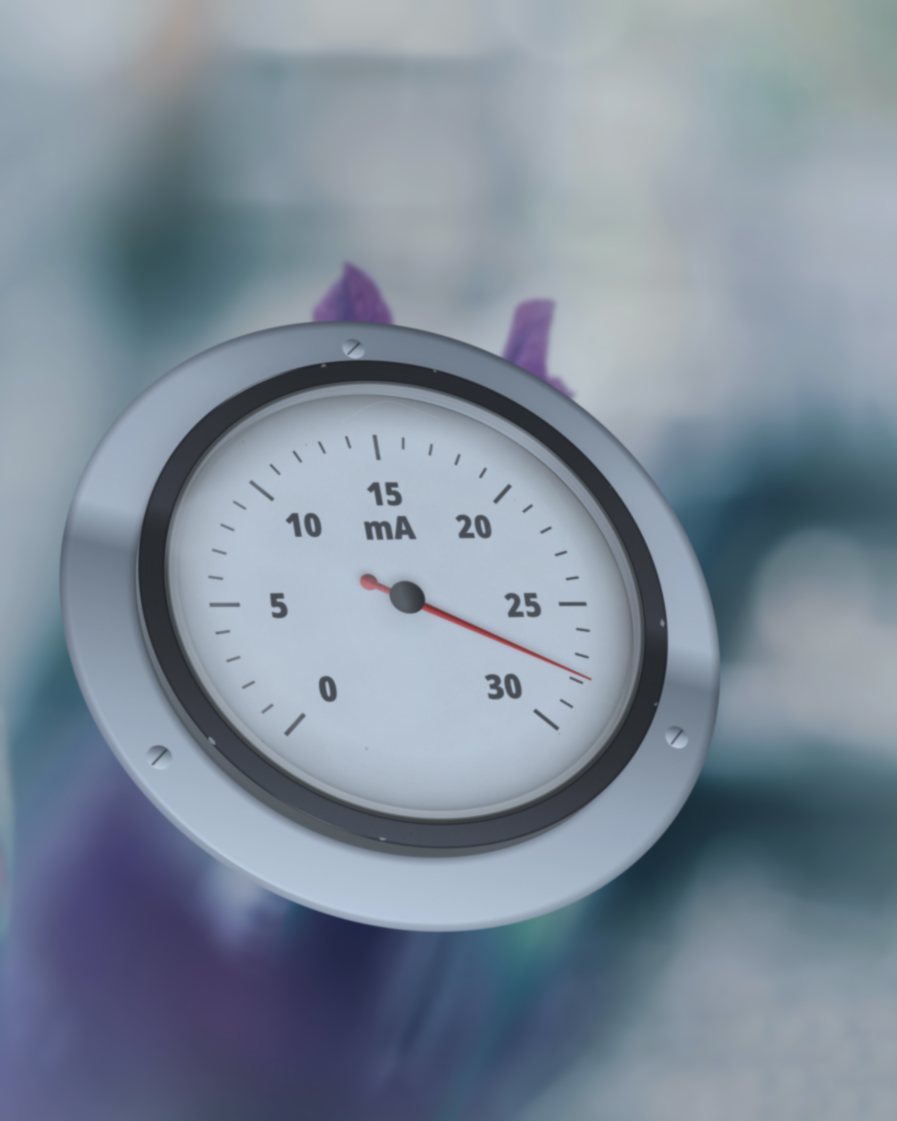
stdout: value=28 unit=mA
